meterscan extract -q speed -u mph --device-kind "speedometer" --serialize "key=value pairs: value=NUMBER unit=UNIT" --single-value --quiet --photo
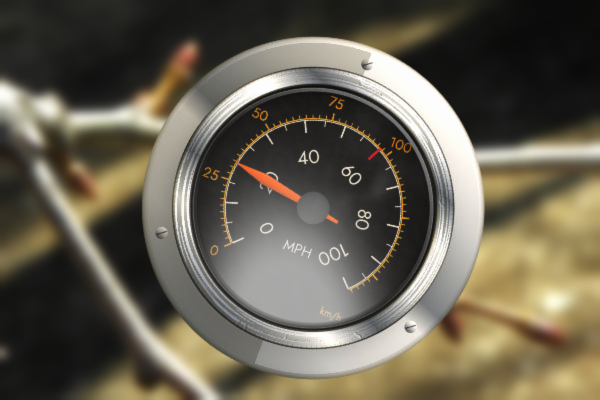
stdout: value=20 unit=mph
